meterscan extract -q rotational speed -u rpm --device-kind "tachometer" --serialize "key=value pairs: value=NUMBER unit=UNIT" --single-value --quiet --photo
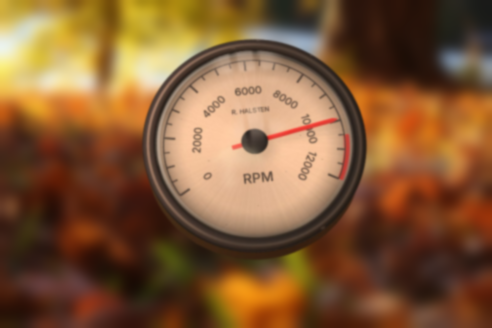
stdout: value=10000 unit=rpm
